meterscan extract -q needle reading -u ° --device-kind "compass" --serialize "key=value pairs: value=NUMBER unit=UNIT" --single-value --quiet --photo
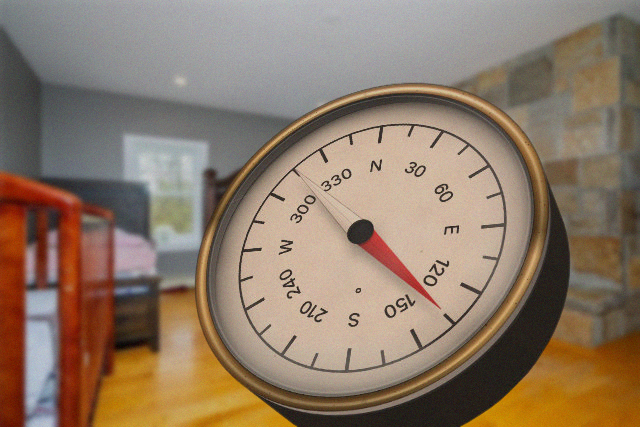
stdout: value=135 unit=°
